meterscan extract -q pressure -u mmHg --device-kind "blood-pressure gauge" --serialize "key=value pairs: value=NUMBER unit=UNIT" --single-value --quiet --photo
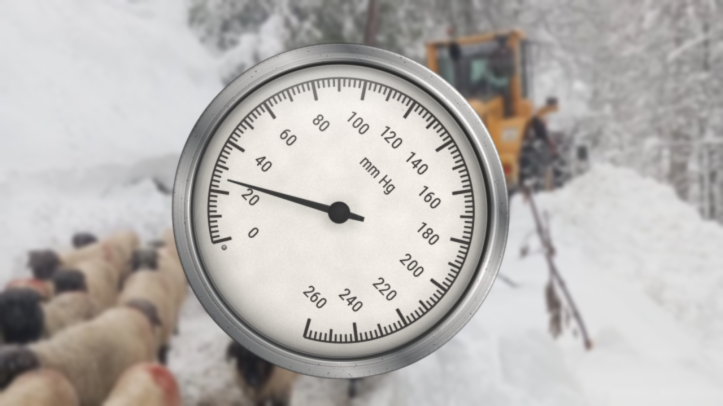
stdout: value=26 unit=mmHg
